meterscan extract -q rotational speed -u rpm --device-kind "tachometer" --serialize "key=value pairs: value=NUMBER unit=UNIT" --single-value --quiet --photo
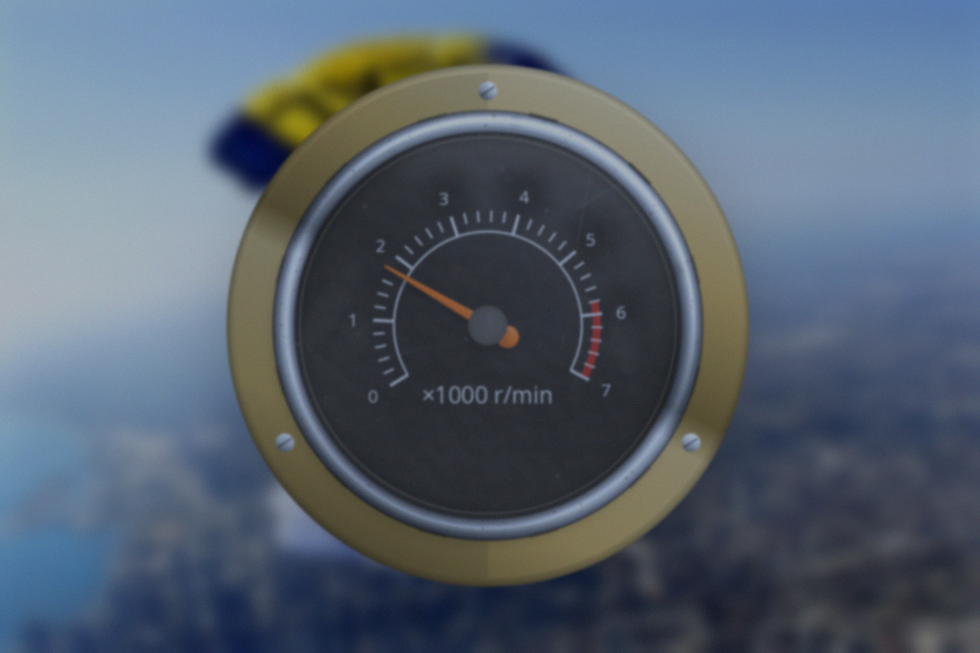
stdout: value=1800 unit=rpm
